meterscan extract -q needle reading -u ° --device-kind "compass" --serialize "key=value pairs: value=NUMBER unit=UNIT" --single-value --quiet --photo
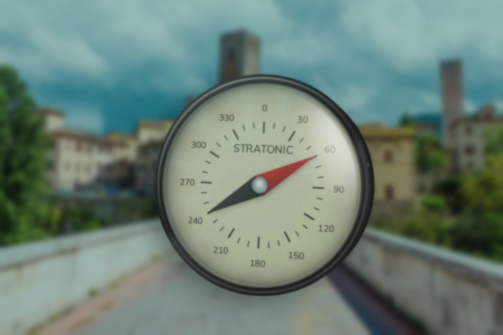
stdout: value=60 unit=°
